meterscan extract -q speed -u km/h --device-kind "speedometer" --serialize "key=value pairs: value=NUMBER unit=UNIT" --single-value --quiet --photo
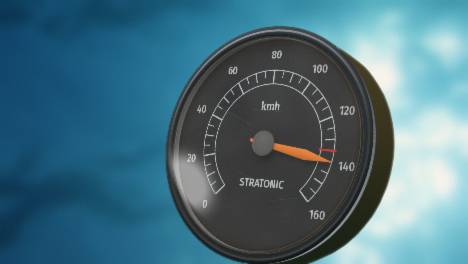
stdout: value=140 unit=km/h
